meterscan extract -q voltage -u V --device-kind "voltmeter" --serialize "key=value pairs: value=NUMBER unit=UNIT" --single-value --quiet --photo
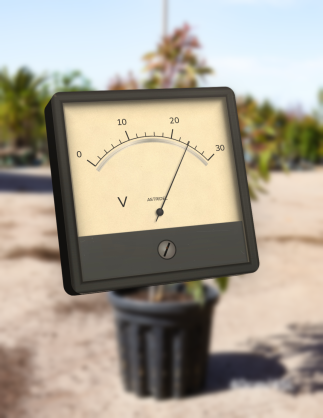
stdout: value=24 unit=V
